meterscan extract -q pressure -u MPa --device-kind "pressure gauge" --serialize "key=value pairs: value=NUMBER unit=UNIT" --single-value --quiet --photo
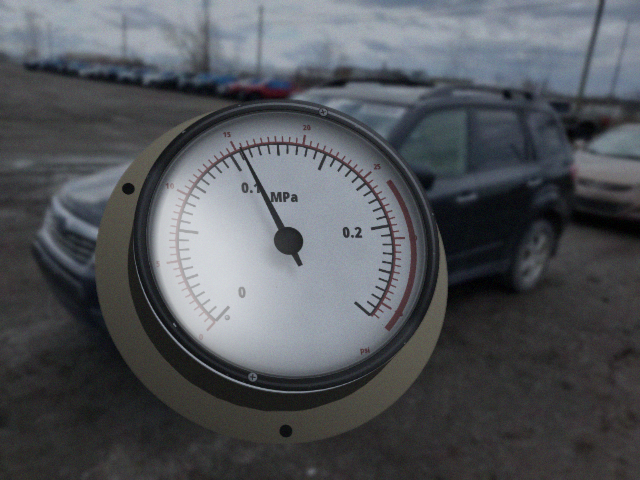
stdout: value=0.105 unit=MPa
